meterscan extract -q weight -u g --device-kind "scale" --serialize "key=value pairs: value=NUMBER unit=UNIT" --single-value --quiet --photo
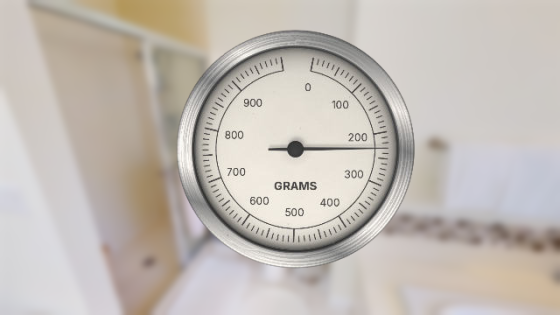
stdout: value=230 unit=g
